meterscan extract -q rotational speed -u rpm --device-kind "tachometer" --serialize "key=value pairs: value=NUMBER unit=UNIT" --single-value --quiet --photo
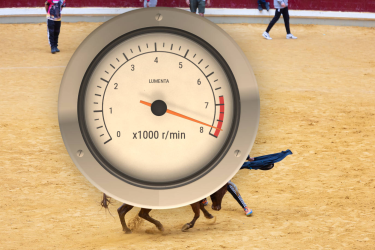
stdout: value=7750 unit=rpm
